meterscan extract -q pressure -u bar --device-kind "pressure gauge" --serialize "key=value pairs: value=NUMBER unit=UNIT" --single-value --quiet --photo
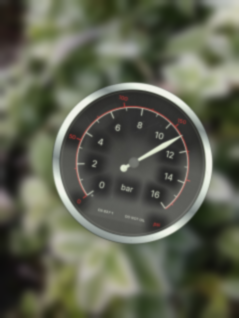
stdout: value=11 unit=bar
